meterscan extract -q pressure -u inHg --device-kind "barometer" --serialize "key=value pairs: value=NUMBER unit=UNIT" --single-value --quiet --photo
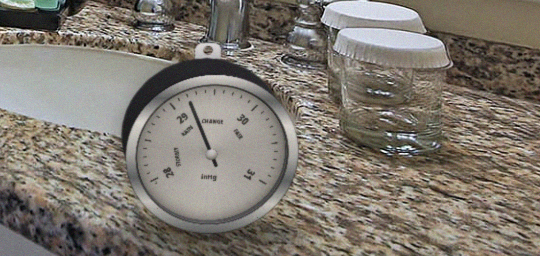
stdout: value=29.2 unit=inHg
